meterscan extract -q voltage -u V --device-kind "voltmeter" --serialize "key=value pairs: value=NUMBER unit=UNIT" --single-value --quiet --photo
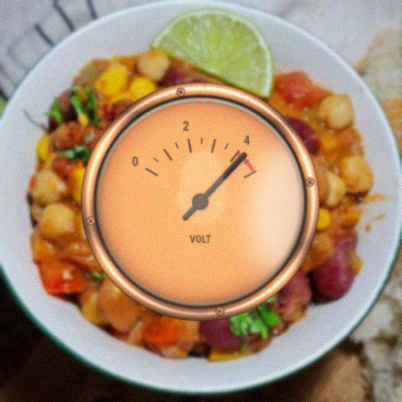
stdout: value=4.25 unit=V
